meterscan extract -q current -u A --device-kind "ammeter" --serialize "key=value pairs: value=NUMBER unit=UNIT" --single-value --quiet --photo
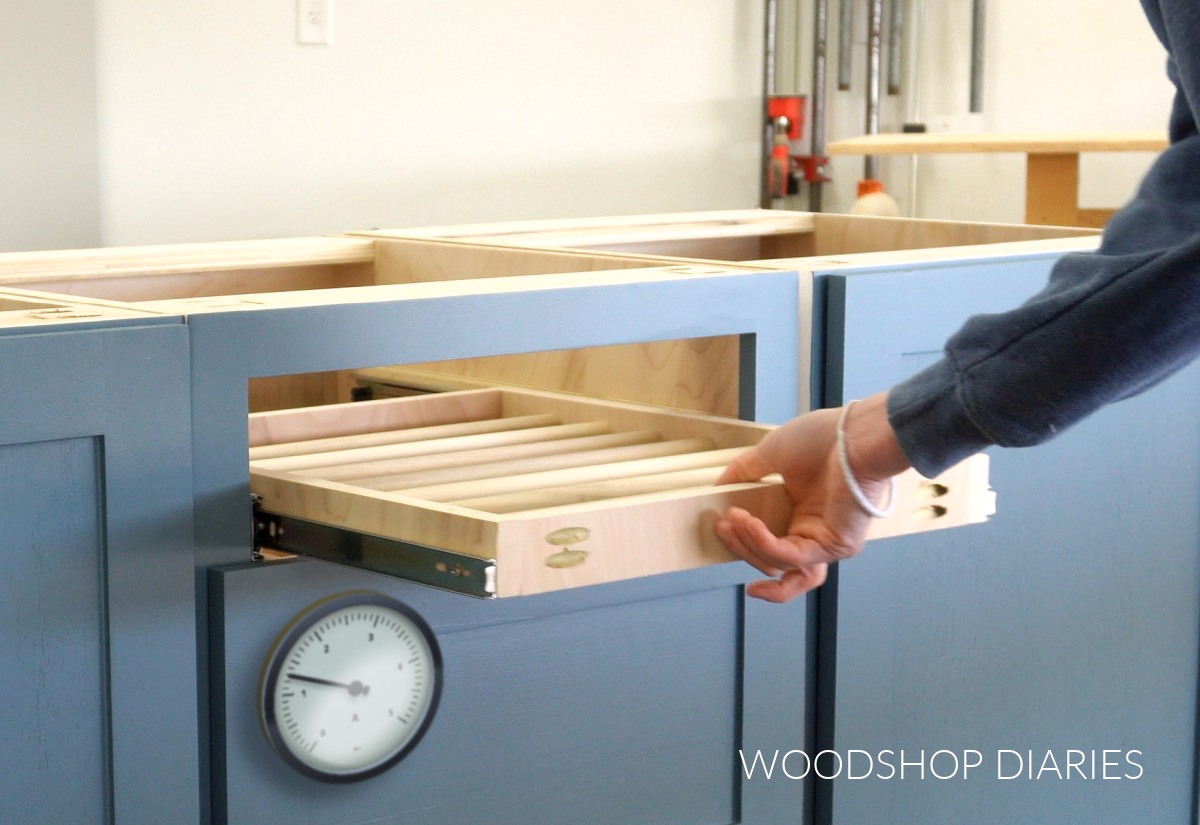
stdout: value=1.3 unit=A
